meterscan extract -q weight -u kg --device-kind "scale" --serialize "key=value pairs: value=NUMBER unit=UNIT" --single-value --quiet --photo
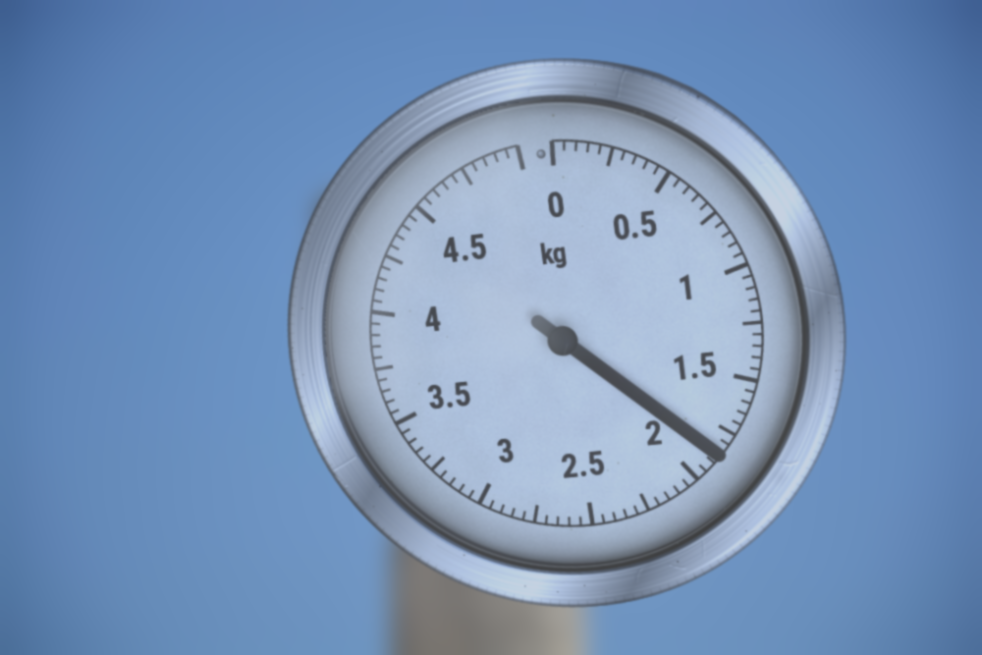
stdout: value=1.85 unit=kg
